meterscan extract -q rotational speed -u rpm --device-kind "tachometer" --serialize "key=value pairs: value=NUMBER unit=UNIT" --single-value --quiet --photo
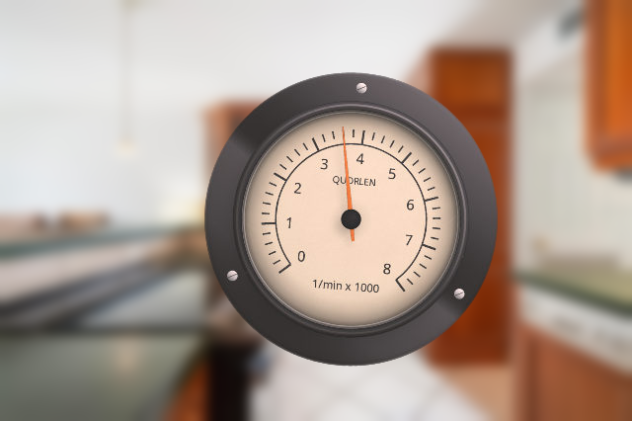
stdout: value=3600 unit=rpm
